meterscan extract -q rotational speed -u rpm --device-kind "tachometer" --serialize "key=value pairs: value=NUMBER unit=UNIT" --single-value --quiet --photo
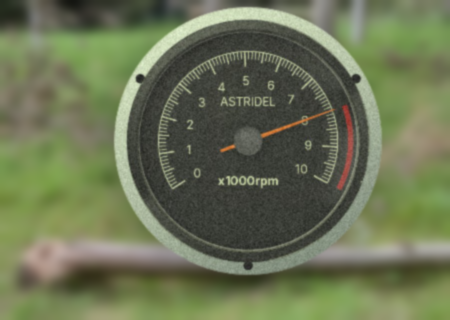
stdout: value=8000 unit=rpm
